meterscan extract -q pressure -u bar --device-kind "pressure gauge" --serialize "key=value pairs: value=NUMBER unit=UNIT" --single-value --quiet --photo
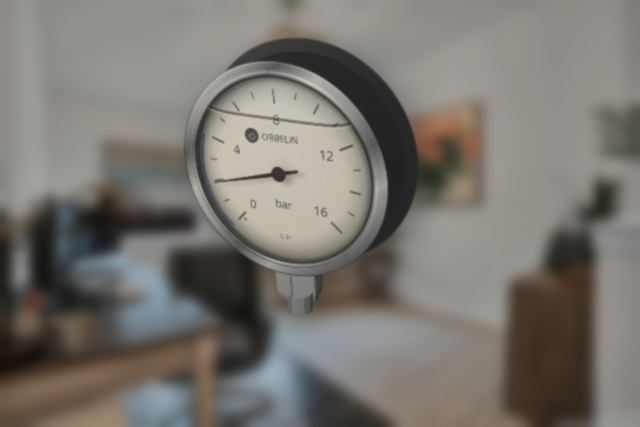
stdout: value=2 unit=bar
